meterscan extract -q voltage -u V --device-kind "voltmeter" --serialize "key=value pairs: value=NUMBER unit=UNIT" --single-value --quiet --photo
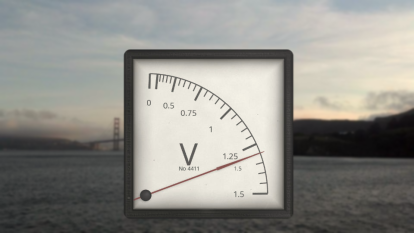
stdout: value=1.3 unit=V
